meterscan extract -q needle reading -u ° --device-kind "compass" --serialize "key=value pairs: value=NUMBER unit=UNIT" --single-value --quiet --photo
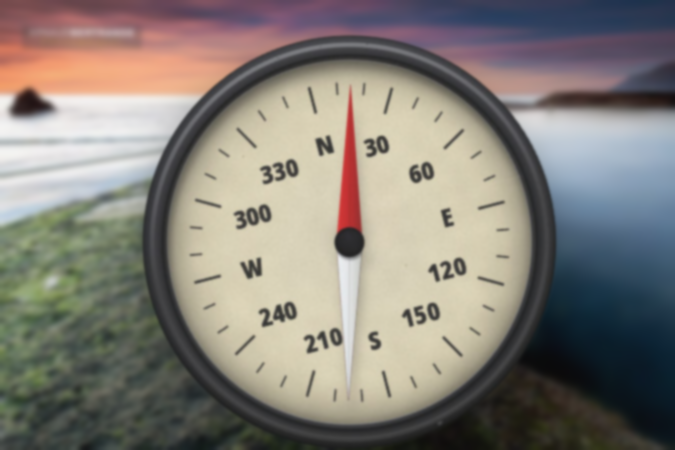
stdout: value=15 unit=°
